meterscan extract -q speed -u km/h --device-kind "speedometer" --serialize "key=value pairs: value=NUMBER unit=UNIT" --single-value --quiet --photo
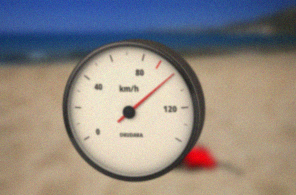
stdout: value=100 unit=km/h
